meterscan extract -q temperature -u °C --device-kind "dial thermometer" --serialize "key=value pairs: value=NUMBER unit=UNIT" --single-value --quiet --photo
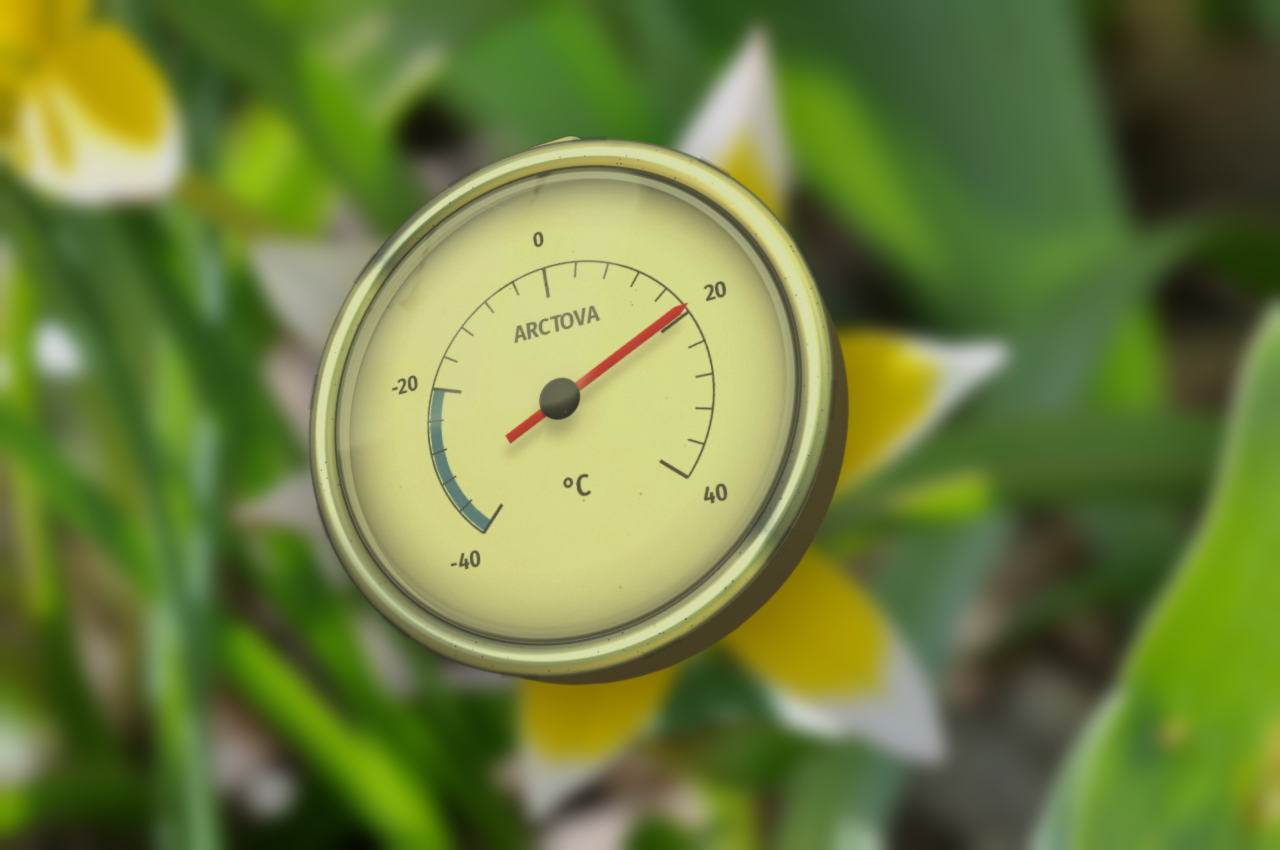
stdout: value=20 unit=°C
